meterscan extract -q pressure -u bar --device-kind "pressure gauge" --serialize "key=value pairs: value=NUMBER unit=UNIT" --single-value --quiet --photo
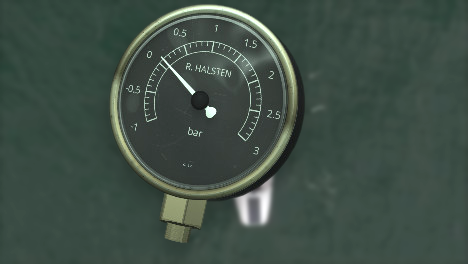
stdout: value=0.1 unit=bar
